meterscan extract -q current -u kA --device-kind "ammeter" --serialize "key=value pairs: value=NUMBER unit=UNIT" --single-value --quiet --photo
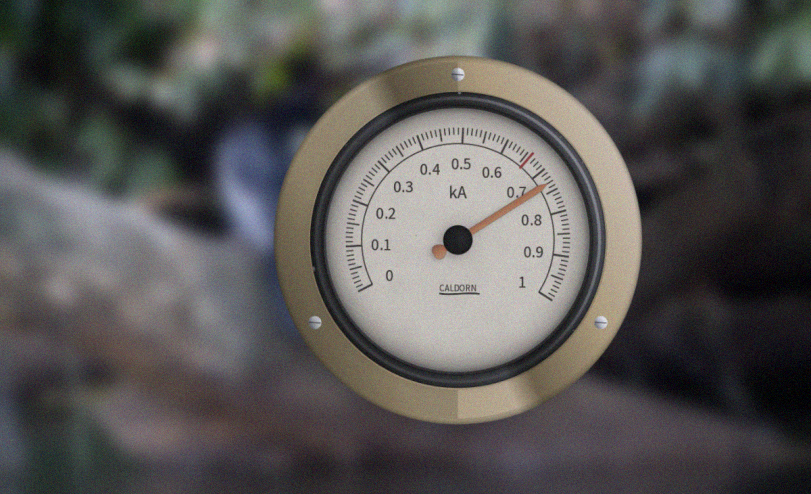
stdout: value=0.73 unit=kA
